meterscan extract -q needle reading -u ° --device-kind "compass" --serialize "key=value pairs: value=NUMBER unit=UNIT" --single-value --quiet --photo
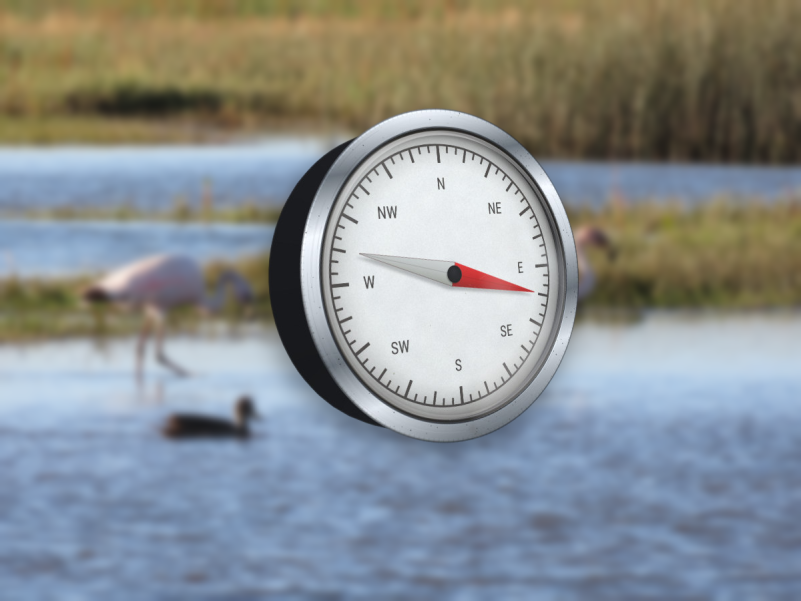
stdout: value=105 unit=°
